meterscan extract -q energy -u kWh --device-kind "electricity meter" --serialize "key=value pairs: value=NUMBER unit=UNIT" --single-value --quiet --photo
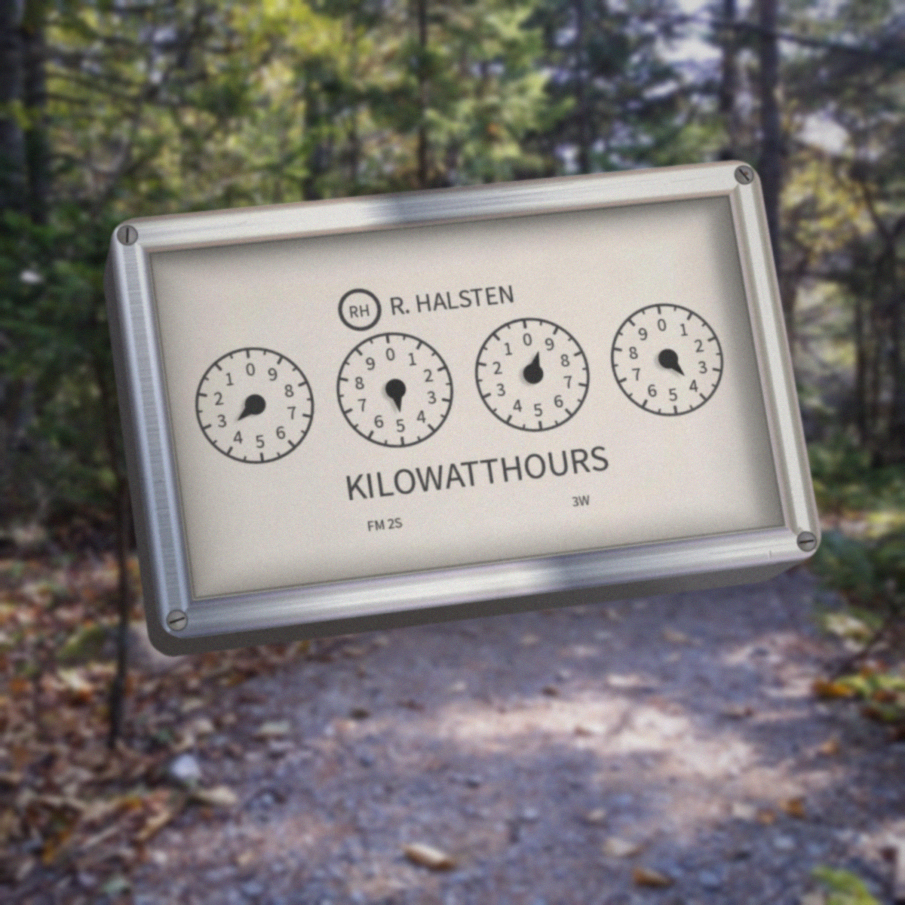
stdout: value=3494 unit=kWh
